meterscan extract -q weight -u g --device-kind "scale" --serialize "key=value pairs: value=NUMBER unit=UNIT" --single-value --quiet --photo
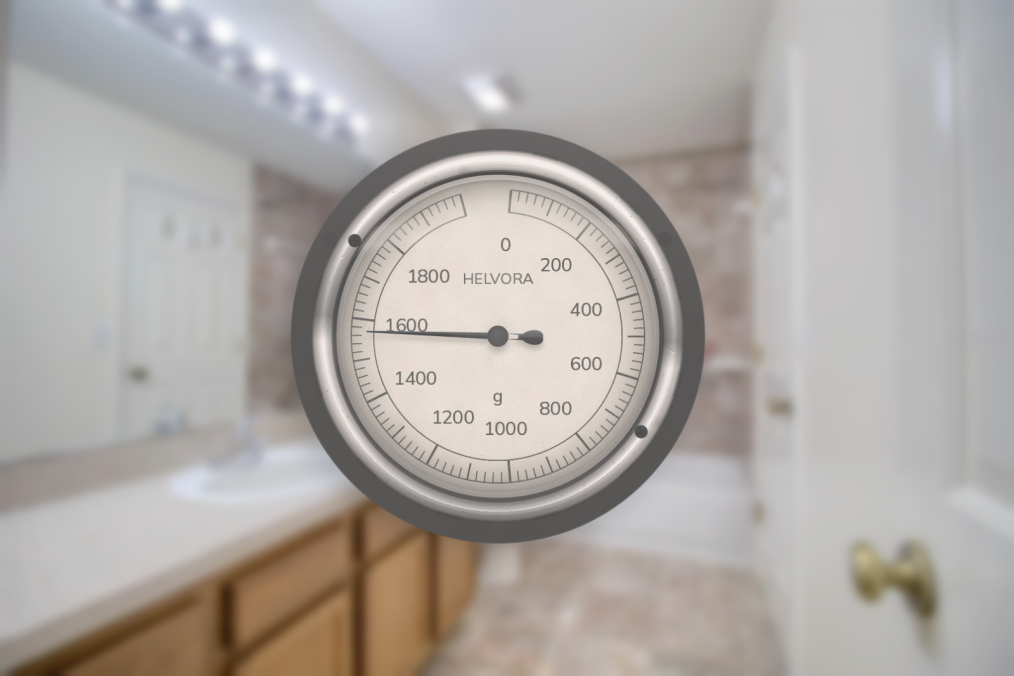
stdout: value=1570 unit=g
